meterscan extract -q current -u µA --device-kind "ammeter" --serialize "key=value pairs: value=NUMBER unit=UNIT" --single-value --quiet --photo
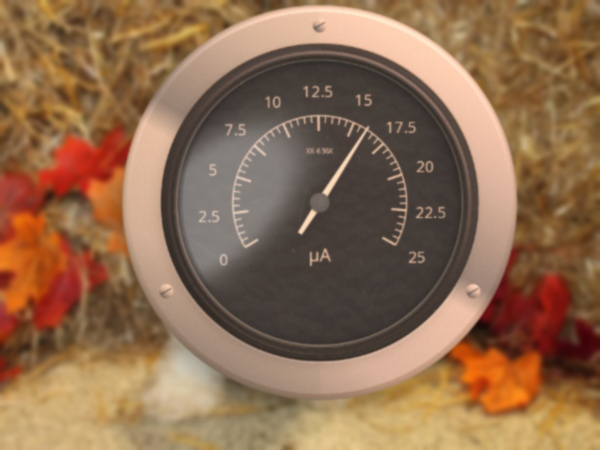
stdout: value=16 unit=µA
